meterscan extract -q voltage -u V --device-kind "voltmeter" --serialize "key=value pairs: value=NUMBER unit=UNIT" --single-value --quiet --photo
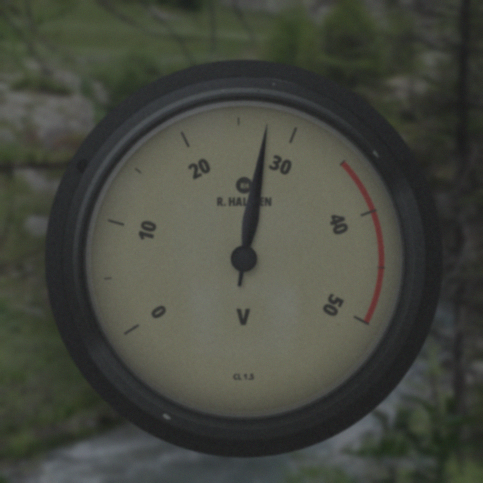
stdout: value=27.5 unit=V
